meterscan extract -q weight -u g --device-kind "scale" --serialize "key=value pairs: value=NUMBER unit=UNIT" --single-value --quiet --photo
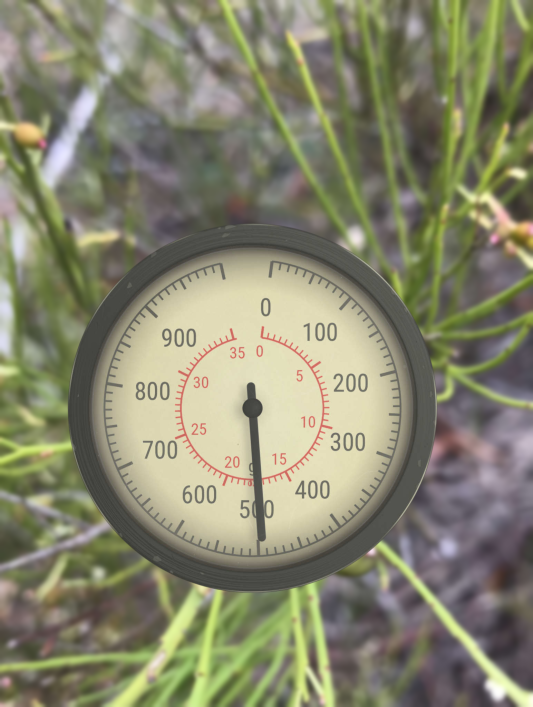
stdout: value=495 unit=g
